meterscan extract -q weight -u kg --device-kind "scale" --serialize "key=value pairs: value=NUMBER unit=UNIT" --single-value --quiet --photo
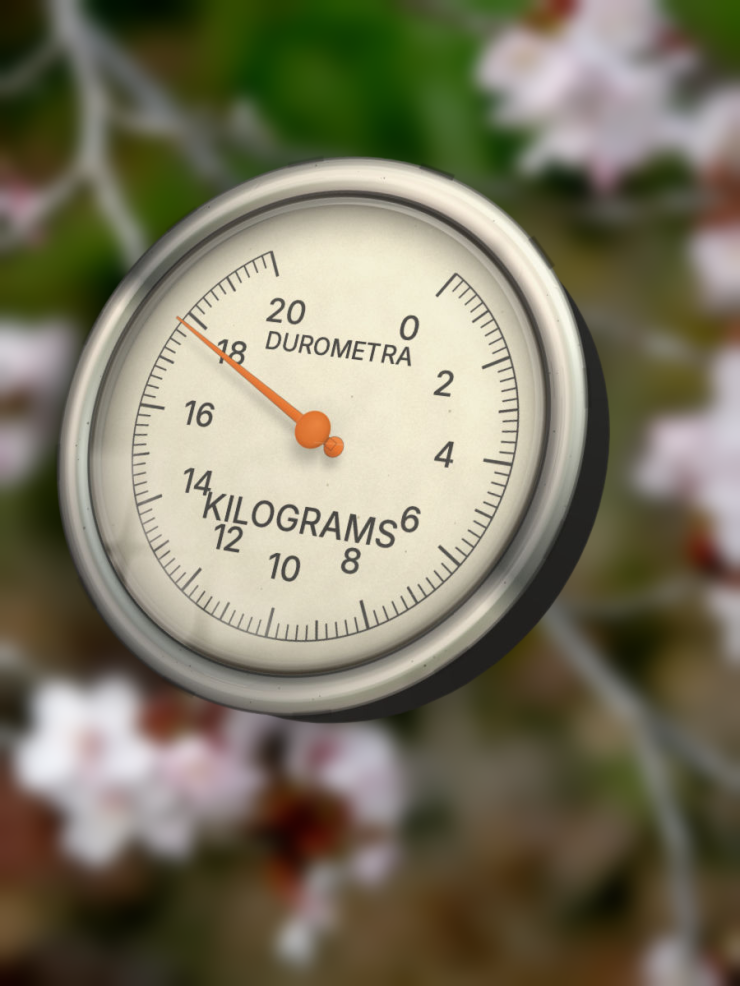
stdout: value=17.8 unit=kg
